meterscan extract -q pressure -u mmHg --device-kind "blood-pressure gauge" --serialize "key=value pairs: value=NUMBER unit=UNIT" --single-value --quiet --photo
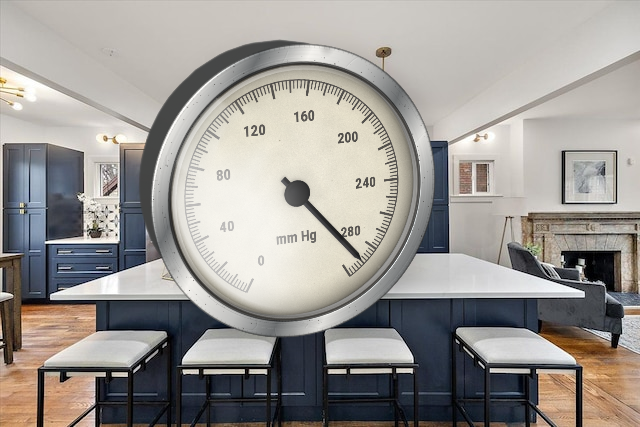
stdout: value=290 unit=mmHg
